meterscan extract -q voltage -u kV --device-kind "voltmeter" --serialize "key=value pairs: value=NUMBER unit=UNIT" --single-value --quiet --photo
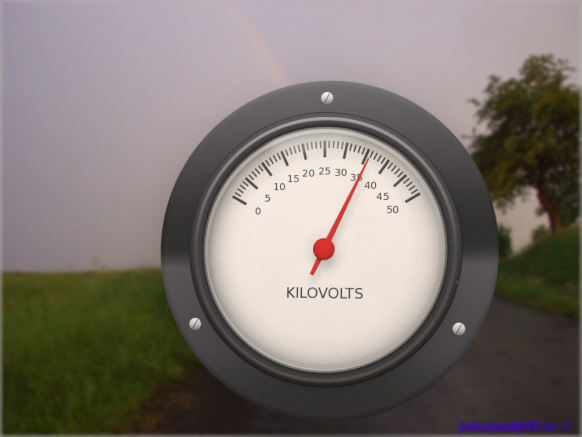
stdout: value=36 unit=kV
